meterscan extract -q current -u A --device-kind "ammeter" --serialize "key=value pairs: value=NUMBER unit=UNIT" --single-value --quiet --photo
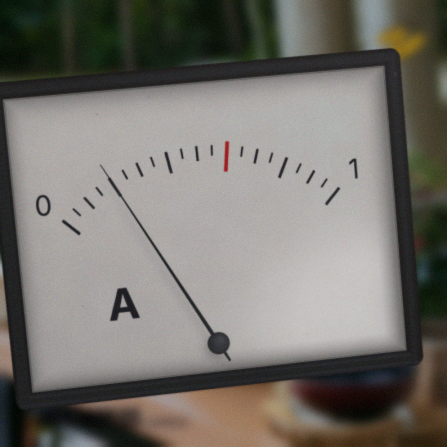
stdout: value=0.2 unit=A
